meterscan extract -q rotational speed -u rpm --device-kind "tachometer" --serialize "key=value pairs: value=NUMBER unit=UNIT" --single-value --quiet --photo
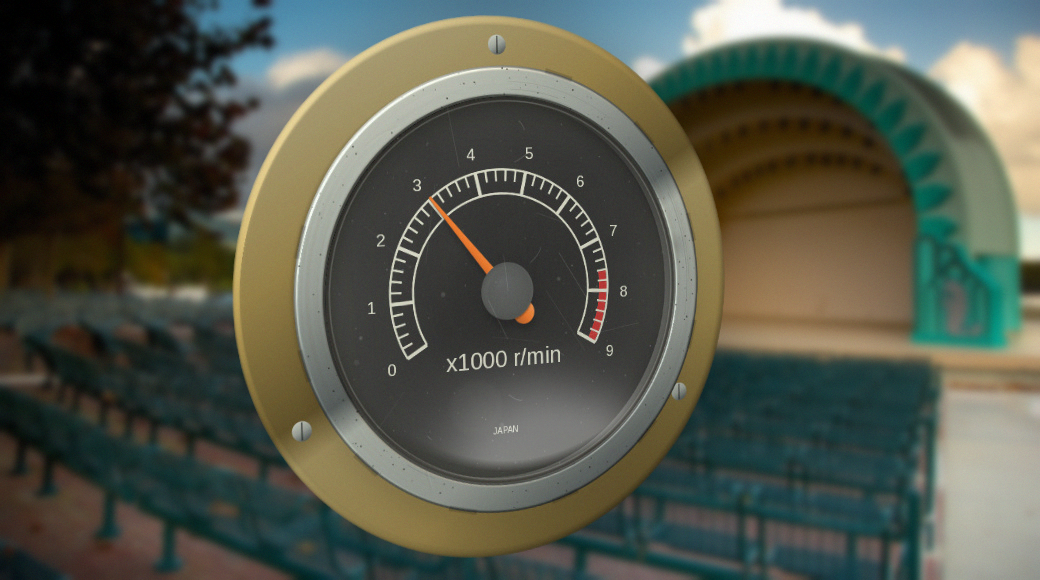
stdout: value=3000 unit=rpm
